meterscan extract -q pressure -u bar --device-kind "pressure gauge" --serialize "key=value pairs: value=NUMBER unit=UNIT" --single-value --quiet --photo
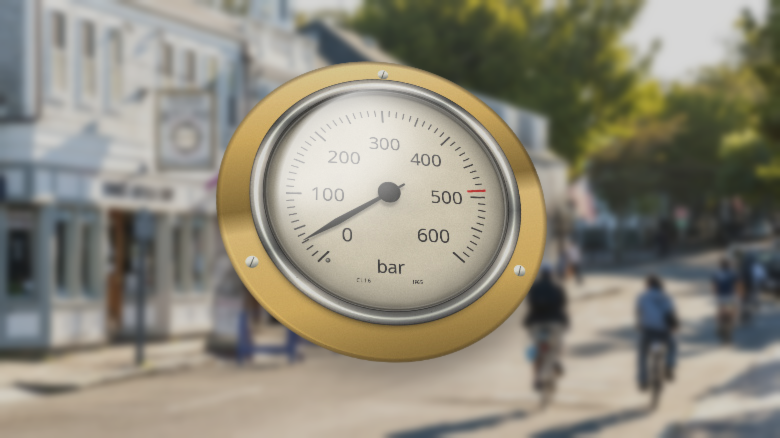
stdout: value=30 unit=bar
